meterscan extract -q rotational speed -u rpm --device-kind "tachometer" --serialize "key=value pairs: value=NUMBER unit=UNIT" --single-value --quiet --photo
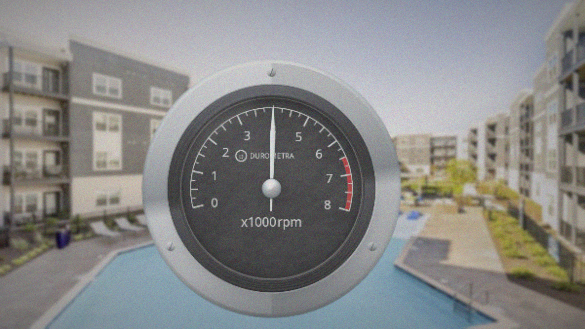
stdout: value=4000 unit=rpm
